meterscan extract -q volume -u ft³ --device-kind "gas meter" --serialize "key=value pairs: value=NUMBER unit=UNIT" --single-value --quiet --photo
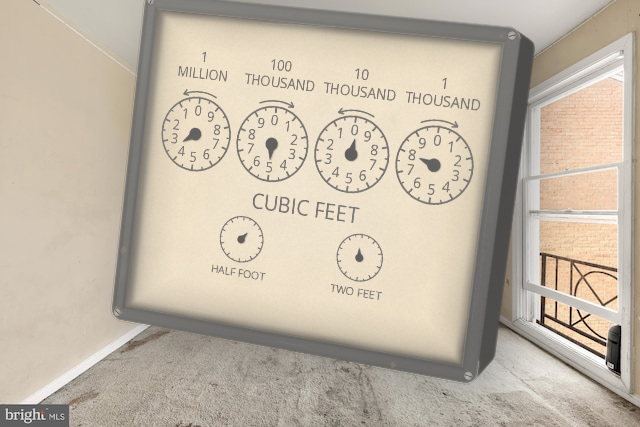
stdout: value=349800 unit=ft³
